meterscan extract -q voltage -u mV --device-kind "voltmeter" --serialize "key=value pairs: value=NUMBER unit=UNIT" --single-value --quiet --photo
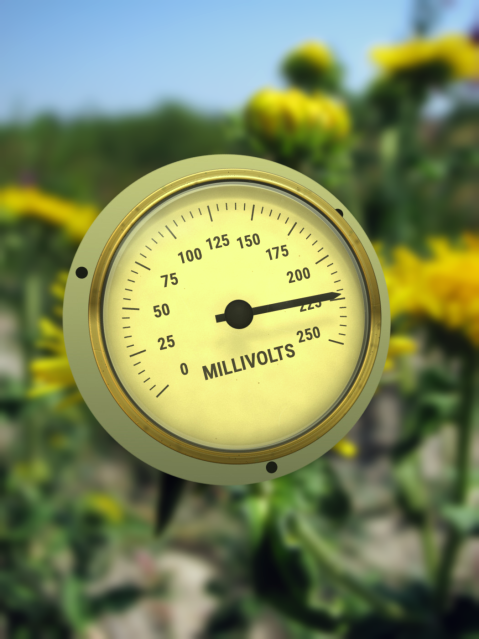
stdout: value=222.5 unit=mV
